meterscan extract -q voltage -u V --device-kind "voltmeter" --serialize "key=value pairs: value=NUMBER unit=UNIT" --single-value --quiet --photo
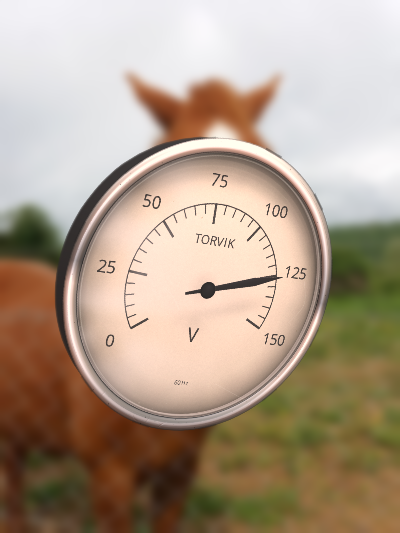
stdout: value=125 unit=V
